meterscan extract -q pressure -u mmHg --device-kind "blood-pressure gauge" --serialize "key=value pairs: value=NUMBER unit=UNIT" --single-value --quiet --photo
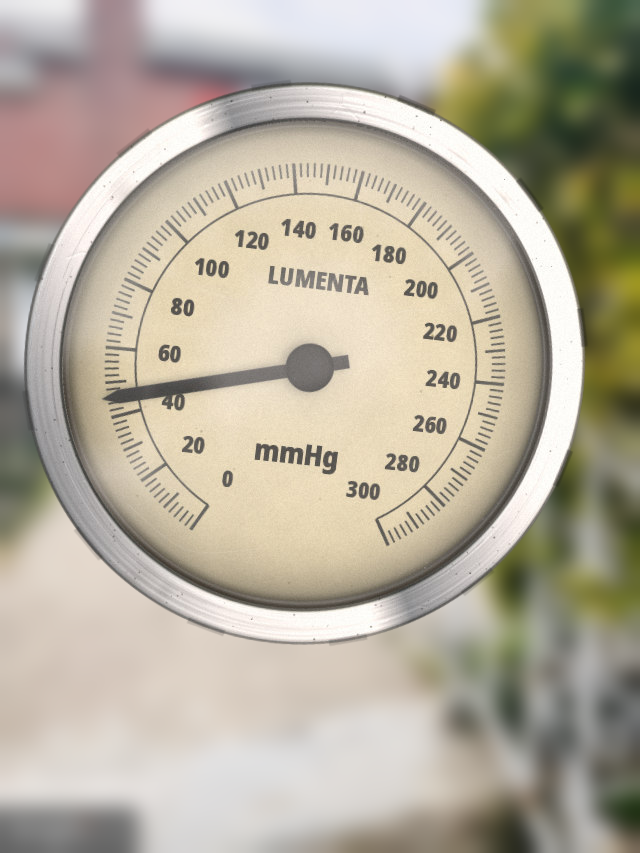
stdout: value=46 unit=mmHg
